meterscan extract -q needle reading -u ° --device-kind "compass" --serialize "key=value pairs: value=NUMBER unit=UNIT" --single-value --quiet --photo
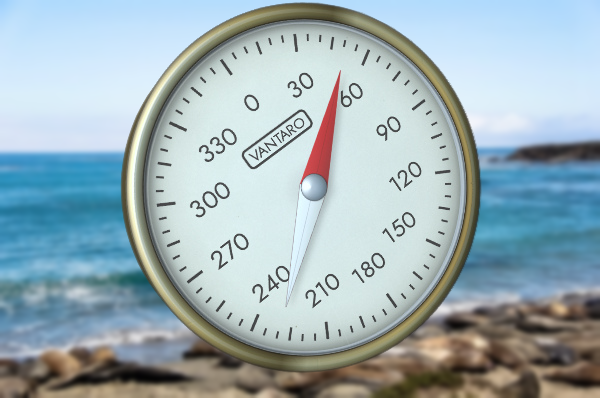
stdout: value=50 unit=°
